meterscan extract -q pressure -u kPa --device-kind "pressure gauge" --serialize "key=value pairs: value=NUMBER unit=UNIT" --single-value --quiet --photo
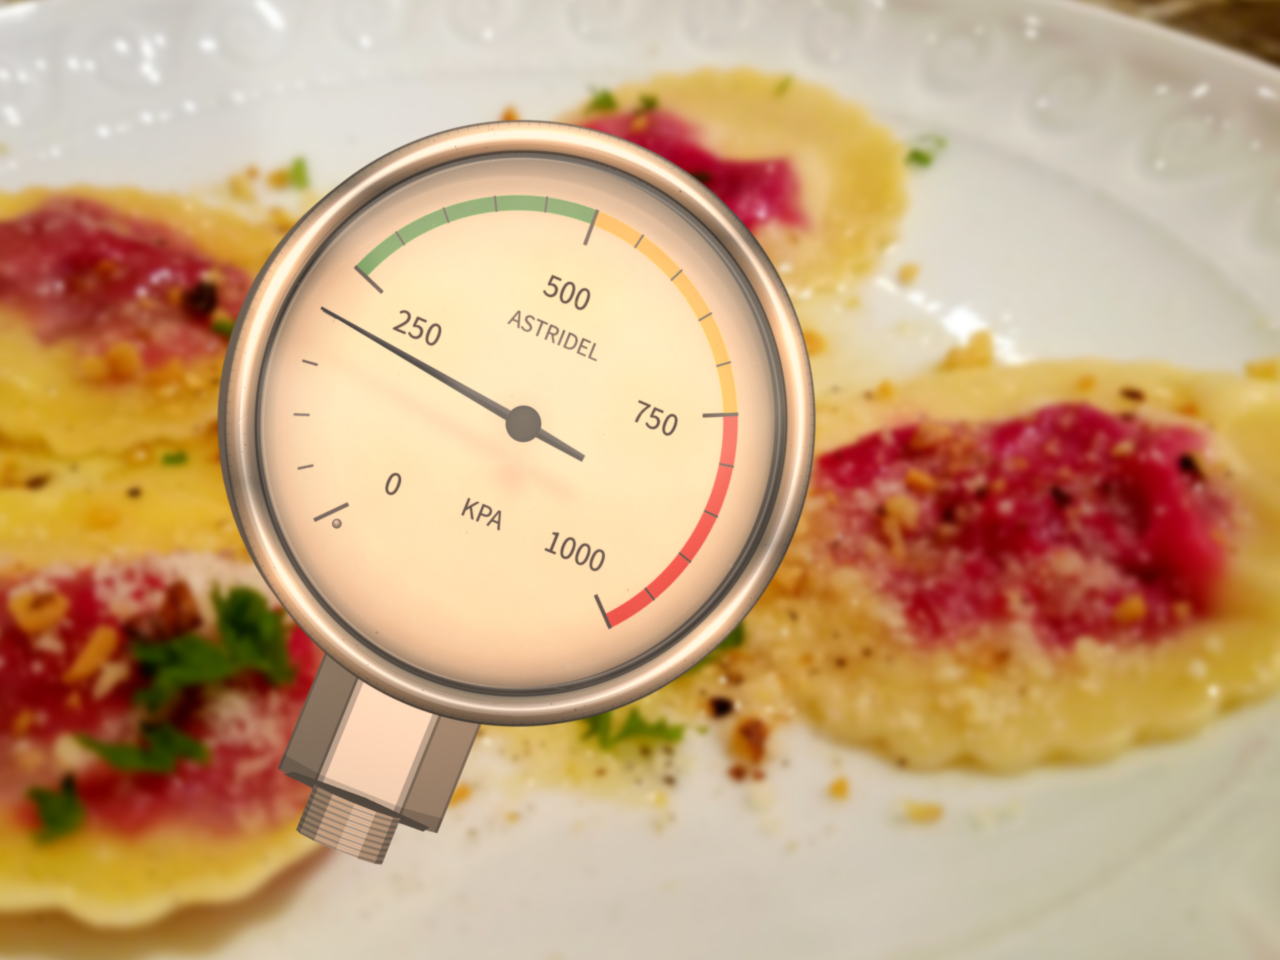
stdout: value=200 unit=kPa
